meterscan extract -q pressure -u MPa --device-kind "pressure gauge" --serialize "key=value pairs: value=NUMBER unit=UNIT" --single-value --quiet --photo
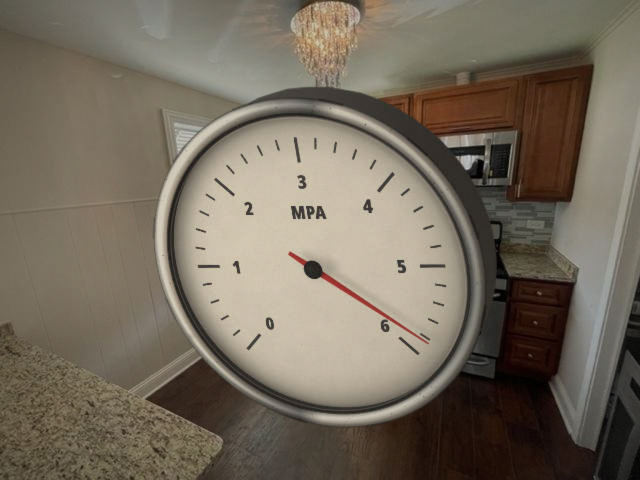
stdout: value=5.8 unit=MPa
